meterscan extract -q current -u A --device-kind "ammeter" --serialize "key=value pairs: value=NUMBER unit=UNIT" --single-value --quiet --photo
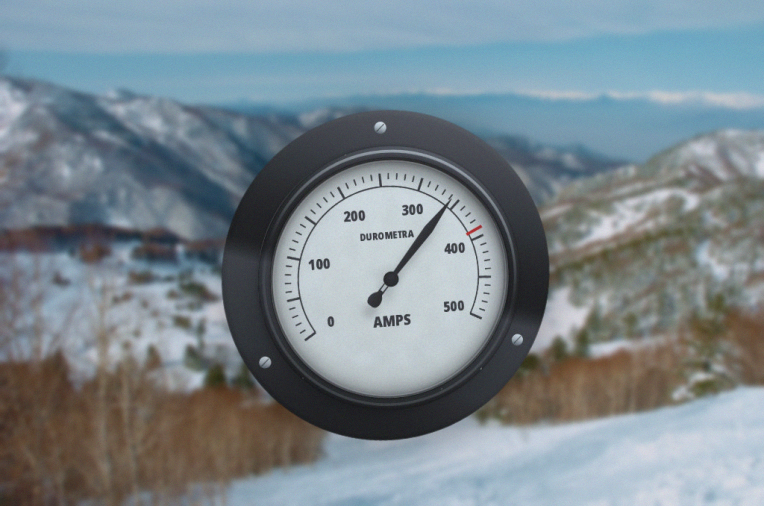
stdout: value=340 unit=A
